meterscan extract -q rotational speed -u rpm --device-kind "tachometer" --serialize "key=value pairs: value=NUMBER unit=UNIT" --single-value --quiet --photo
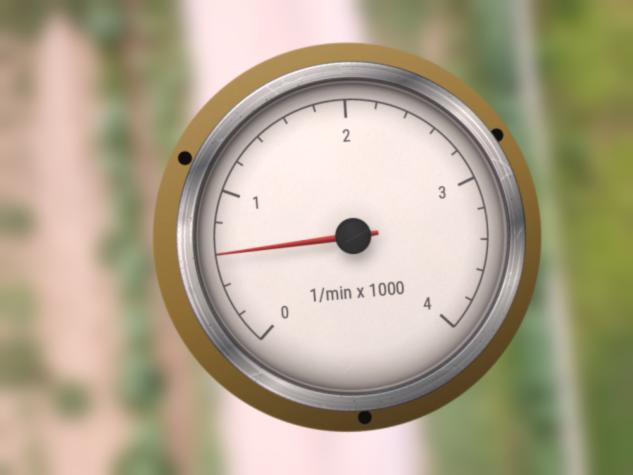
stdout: value=600 unit=rpm
